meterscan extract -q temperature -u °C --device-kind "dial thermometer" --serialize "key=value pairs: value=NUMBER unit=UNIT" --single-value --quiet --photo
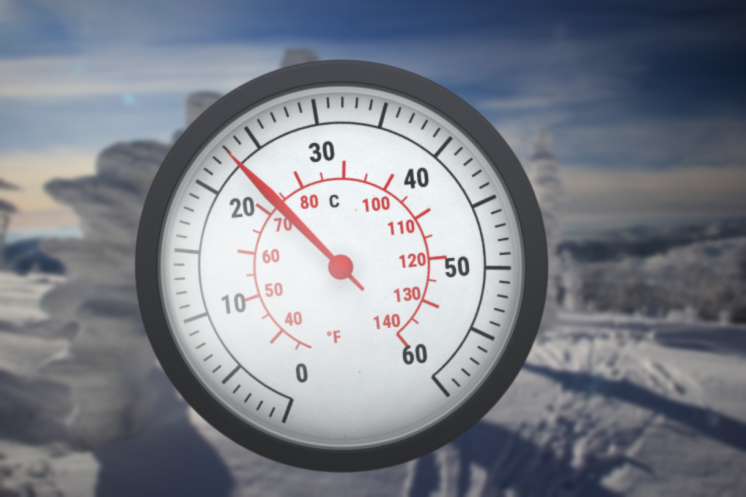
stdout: value=23 unit=°C
